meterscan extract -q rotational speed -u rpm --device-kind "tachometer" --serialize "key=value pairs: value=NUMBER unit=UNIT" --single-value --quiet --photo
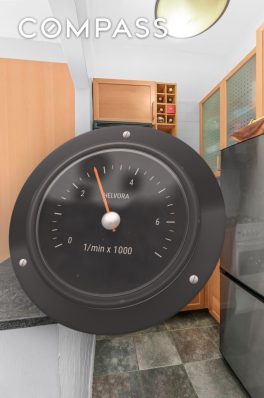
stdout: value=2750 unit=rpm
